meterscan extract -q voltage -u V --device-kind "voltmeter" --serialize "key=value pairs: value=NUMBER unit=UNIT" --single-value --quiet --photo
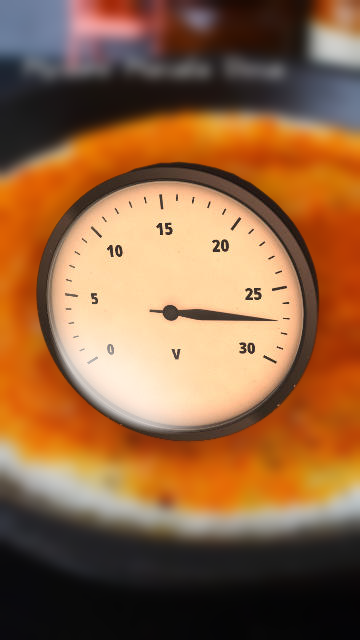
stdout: value=27 unit=V
